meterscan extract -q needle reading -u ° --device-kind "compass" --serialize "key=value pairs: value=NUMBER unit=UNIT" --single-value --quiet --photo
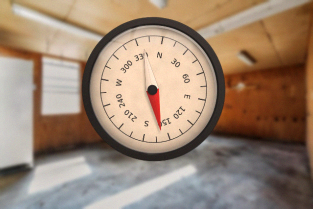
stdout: value=157.5 unit=°
